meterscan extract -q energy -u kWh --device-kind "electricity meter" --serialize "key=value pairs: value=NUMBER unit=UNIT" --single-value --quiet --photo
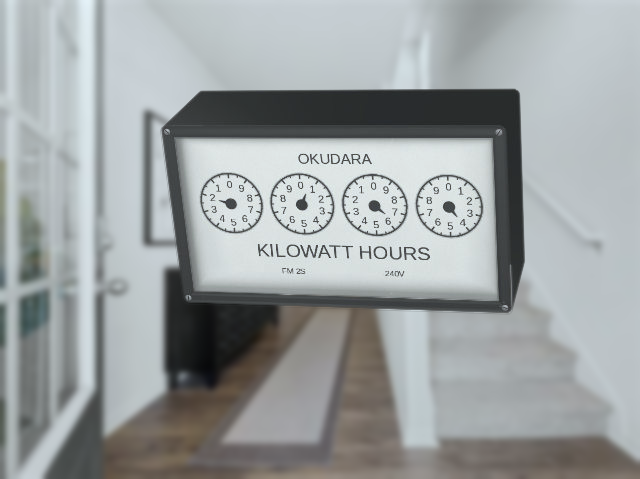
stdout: value=2064 unit=kWh
